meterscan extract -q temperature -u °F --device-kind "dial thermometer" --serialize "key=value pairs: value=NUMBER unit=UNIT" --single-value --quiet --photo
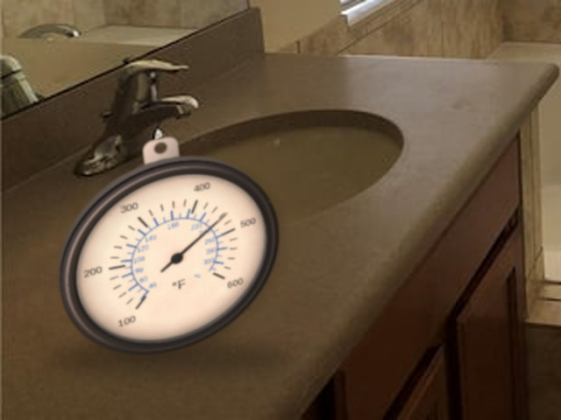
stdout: value=460 unit=°F
